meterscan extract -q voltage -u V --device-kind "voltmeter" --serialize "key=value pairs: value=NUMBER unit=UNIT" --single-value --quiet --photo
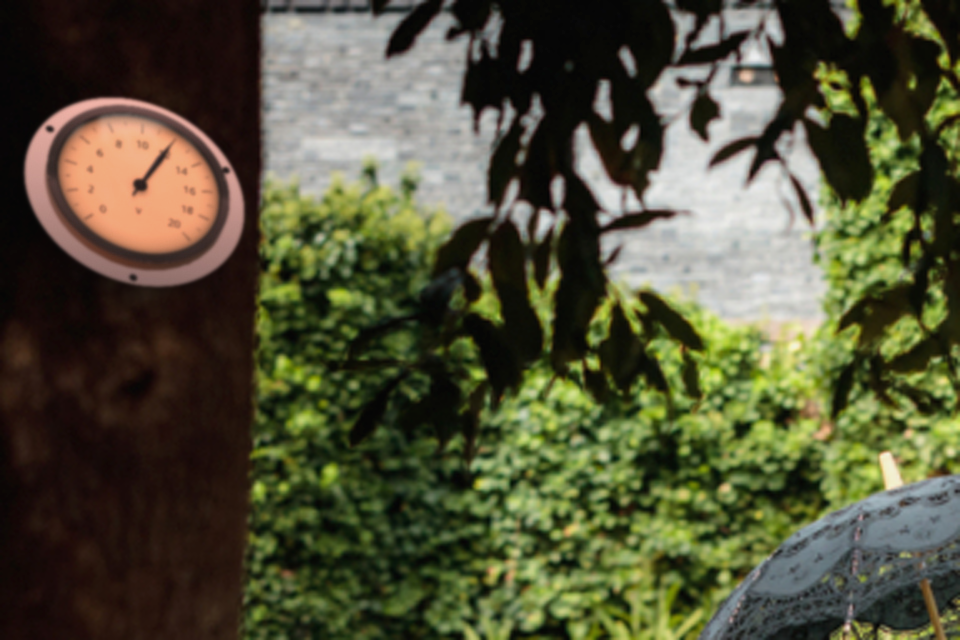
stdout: value=12 unit=V
